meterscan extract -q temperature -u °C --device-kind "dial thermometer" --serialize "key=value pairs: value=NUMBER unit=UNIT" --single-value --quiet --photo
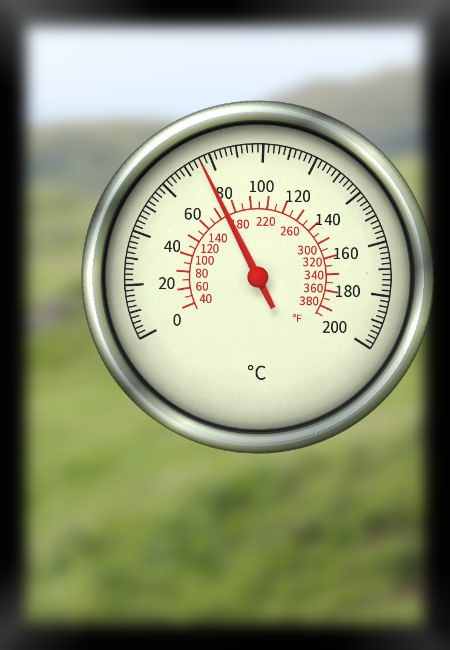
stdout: value=76 unit=°C
